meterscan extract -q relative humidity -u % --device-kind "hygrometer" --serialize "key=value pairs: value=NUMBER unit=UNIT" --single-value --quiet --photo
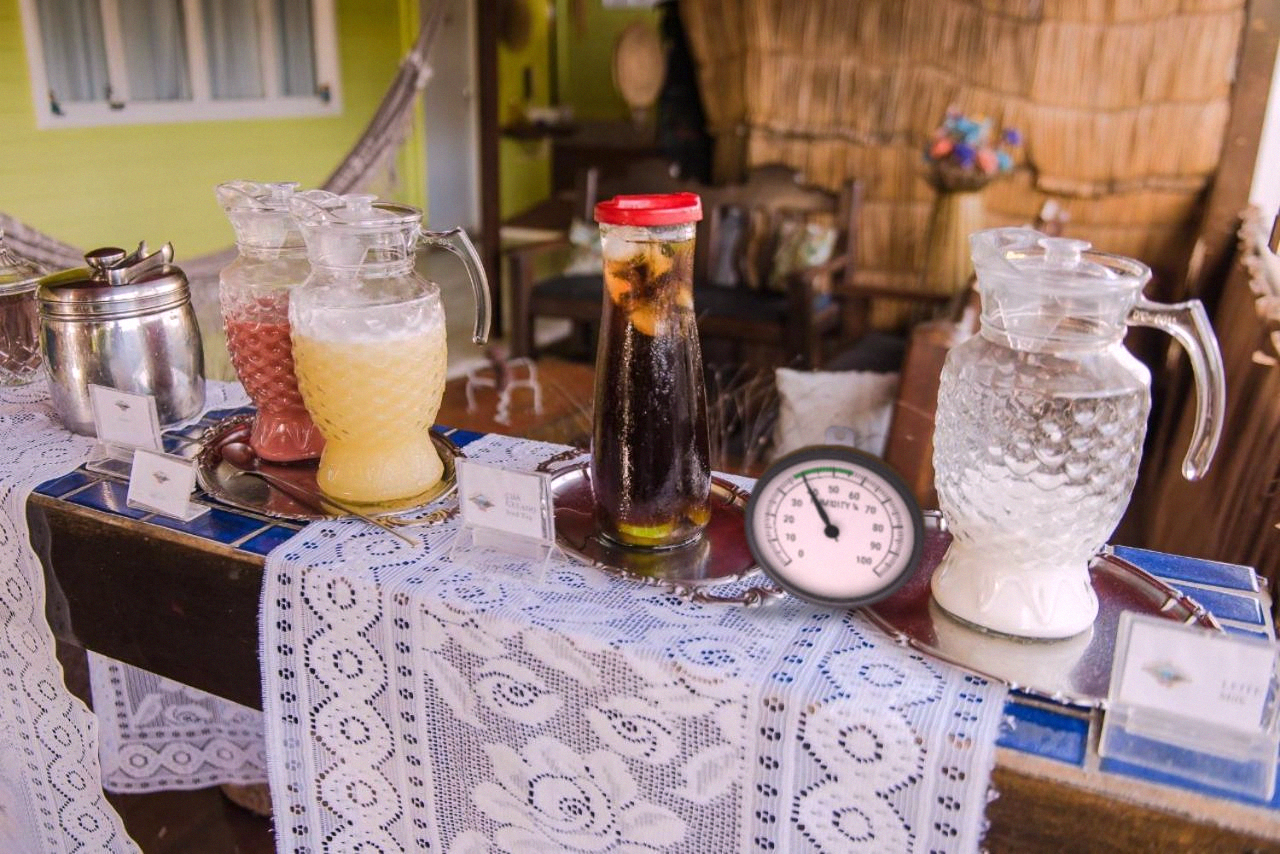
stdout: value=40 unit=%
